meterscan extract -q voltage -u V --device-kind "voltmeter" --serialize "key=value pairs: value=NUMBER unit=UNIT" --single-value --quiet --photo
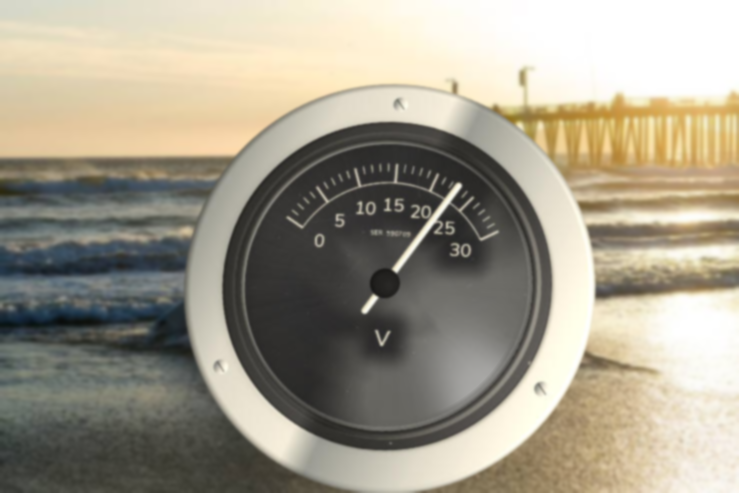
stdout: value=23 unit=V
